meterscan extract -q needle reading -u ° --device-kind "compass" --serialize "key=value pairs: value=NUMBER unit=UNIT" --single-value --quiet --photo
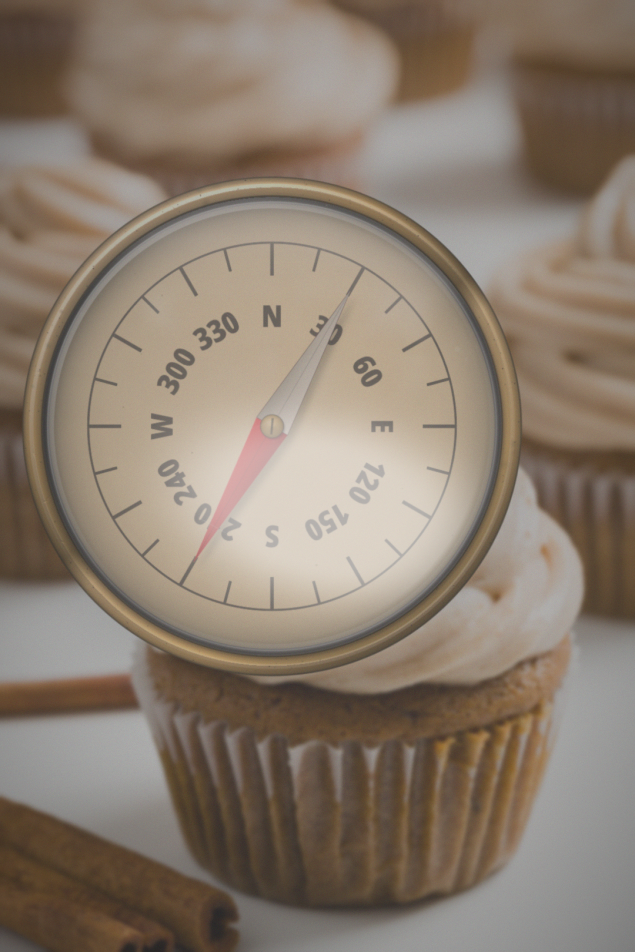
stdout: value=210 unit=°
